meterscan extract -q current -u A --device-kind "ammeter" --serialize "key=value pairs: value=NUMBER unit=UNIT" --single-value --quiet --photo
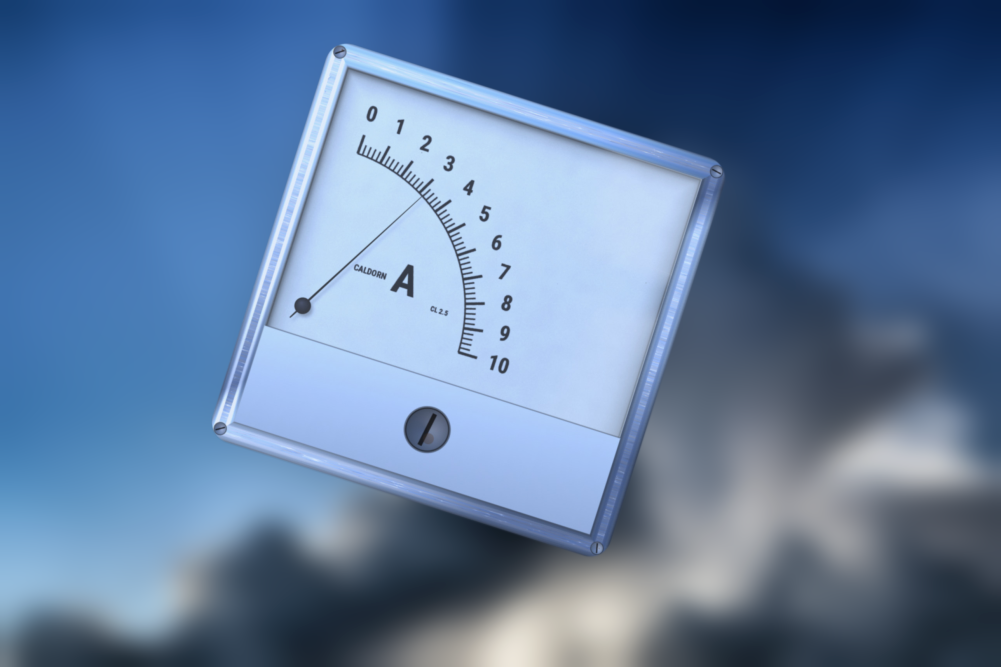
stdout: value=3.2 unit=A
